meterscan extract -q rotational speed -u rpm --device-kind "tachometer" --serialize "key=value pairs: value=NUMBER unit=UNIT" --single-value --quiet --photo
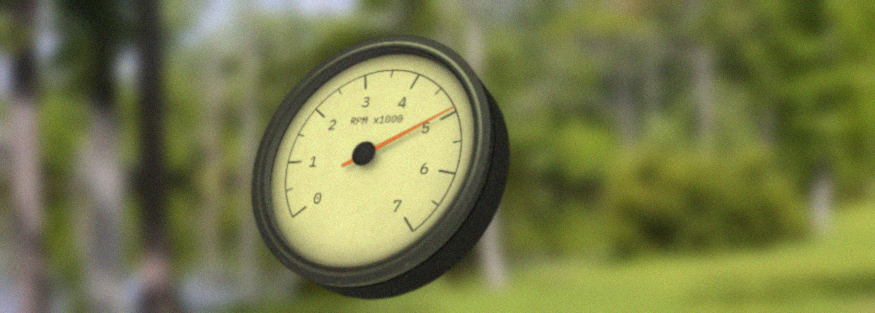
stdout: value=5000 unit=rpm
